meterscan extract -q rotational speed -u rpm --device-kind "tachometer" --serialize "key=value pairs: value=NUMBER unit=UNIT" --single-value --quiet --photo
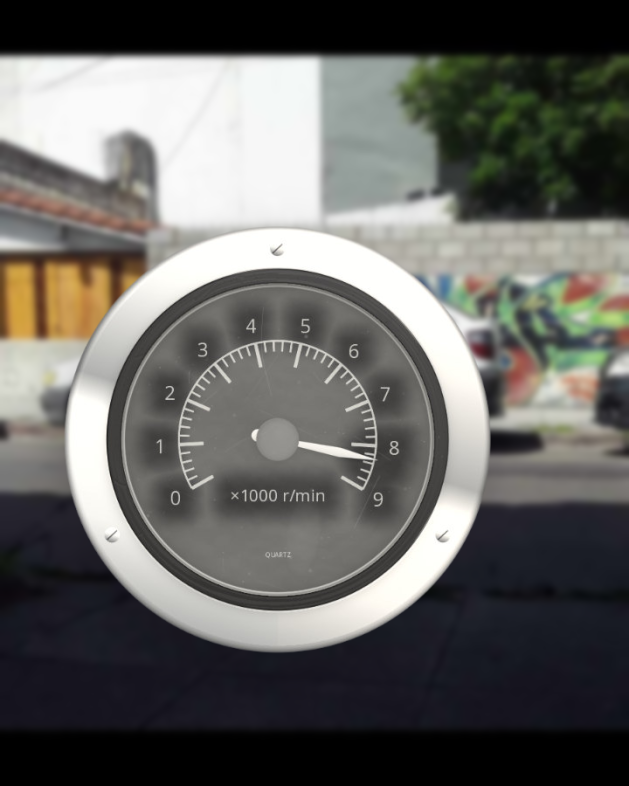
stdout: value=8300 unit=rpm
